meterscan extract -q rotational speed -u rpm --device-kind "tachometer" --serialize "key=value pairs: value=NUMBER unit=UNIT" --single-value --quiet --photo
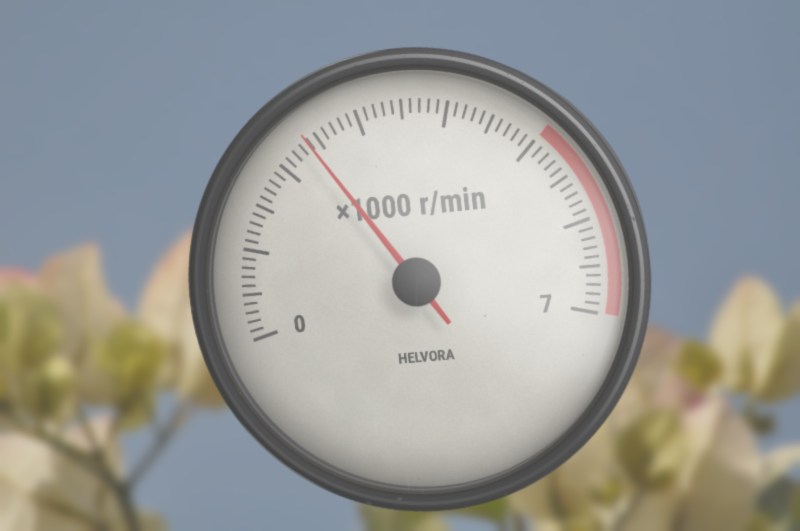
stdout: value=2400 unit=rpm
